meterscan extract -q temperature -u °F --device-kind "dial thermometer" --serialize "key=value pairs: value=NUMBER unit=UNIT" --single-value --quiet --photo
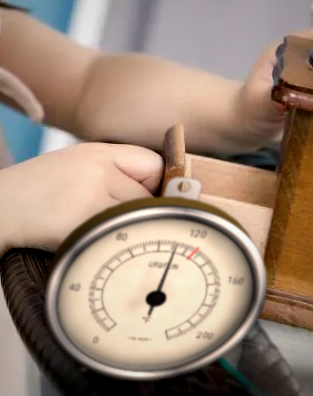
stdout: value=110 unit=°F
